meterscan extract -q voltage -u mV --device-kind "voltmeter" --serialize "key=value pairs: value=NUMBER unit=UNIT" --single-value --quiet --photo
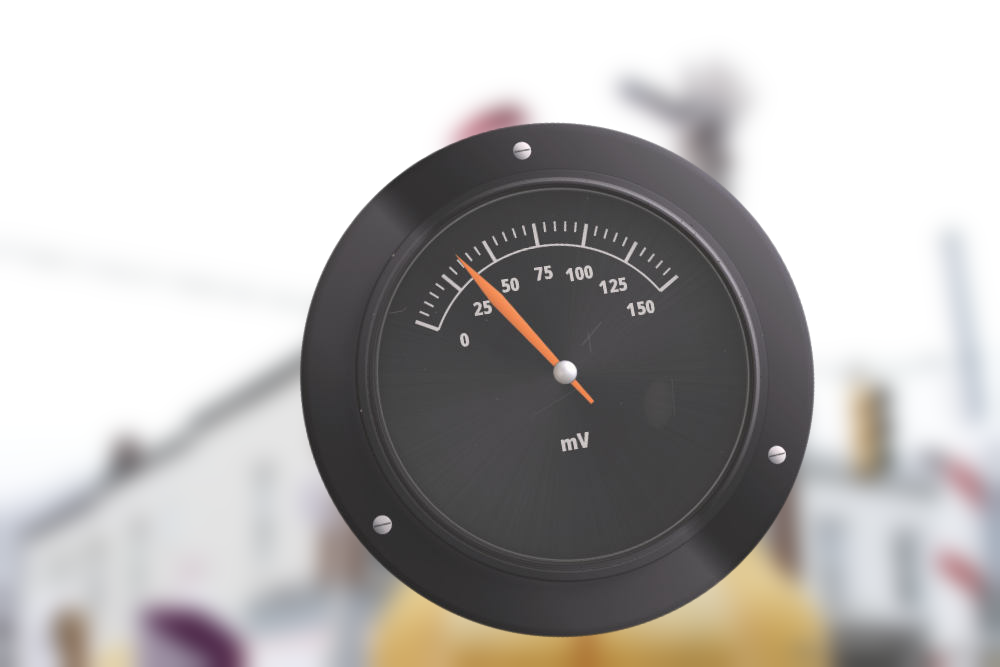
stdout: value=35 unit=mV
